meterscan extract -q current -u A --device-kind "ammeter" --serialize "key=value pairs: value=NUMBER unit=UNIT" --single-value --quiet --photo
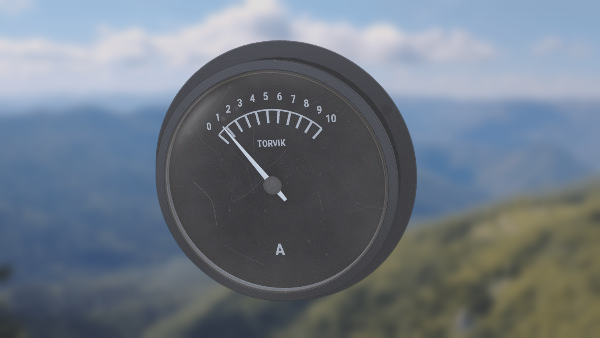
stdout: value=1 unit=A
